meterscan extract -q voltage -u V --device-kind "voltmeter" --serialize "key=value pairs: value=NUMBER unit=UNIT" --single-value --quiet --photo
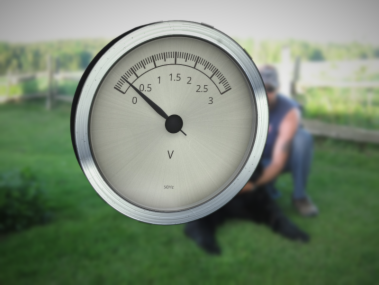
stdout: value=0.25 unit=V
